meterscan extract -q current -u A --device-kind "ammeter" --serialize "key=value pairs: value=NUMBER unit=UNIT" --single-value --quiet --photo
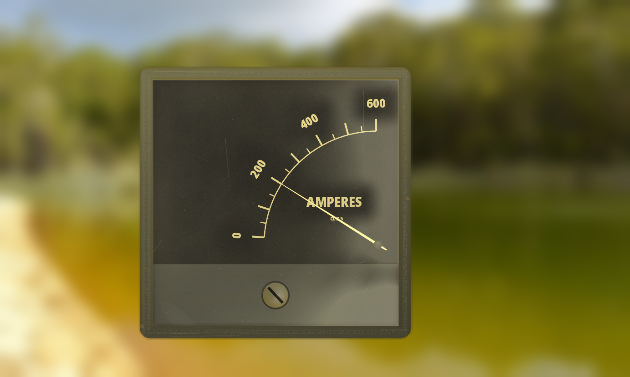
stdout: value=200 unit=A
